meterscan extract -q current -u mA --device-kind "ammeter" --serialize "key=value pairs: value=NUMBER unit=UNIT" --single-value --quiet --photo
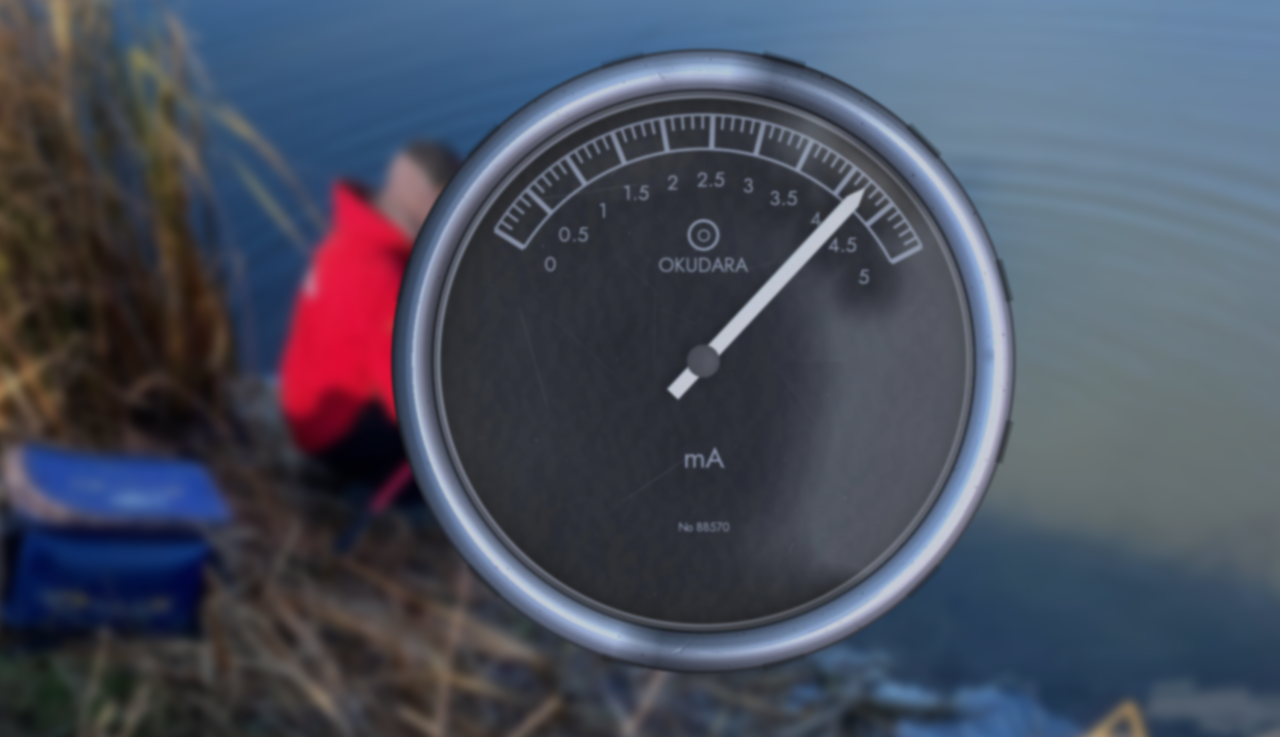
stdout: value=4.2 unit=mA
